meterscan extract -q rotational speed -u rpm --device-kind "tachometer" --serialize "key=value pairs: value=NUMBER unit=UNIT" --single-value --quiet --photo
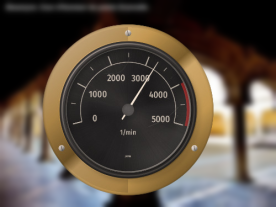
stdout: value=3250 unit=rpm
